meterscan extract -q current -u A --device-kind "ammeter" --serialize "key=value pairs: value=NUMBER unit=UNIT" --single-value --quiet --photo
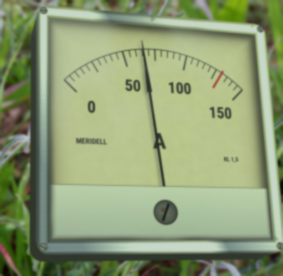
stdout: value=65 unit=A
